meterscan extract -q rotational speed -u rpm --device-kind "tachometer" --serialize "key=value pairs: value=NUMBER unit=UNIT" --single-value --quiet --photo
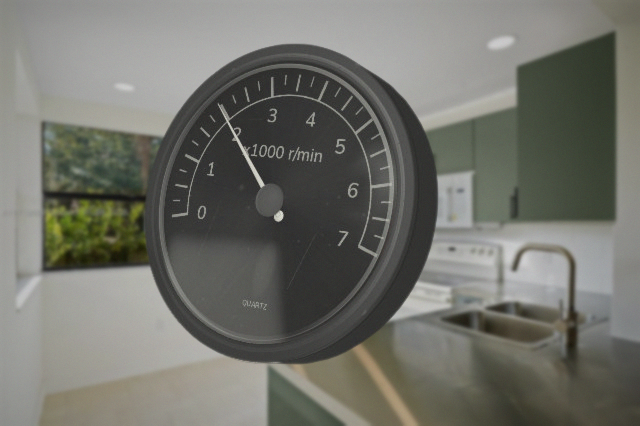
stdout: value=2000 unit=rpm
